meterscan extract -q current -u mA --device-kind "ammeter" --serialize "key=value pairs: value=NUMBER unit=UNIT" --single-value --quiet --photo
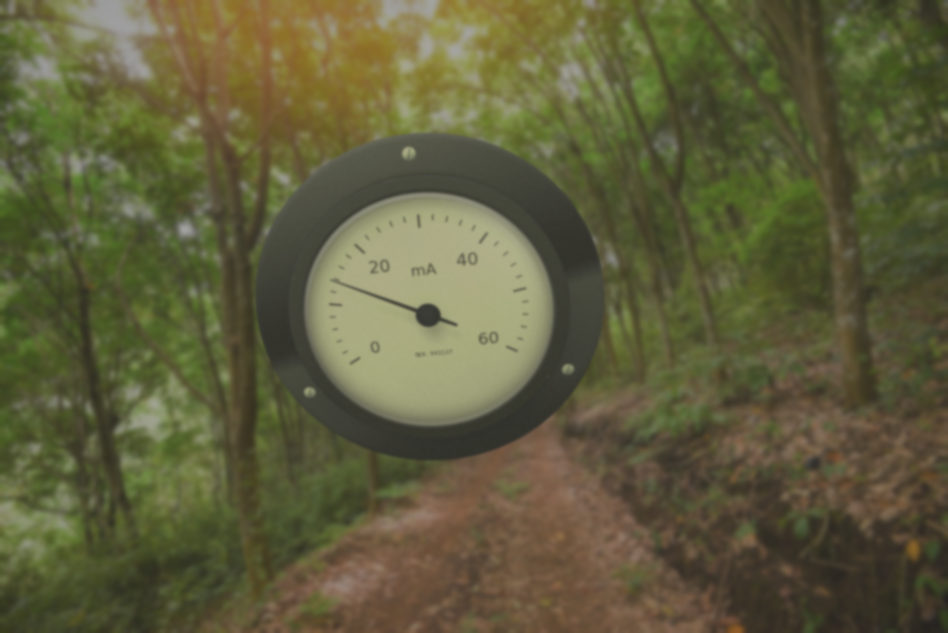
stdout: value=14 unit=mA
